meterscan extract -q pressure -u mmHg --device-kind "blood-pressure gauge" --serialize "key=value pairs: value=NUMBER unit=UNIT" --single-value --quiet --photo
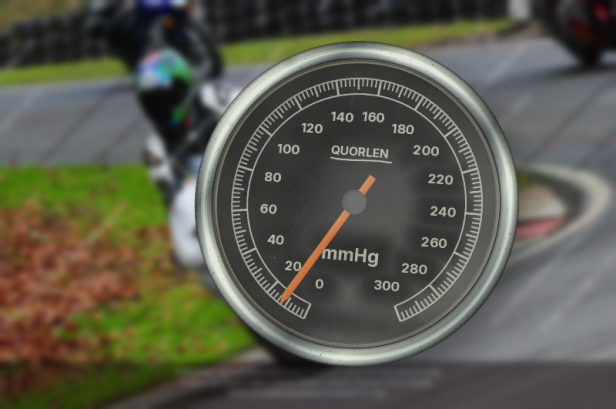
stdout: value=12 unit=mmHg
